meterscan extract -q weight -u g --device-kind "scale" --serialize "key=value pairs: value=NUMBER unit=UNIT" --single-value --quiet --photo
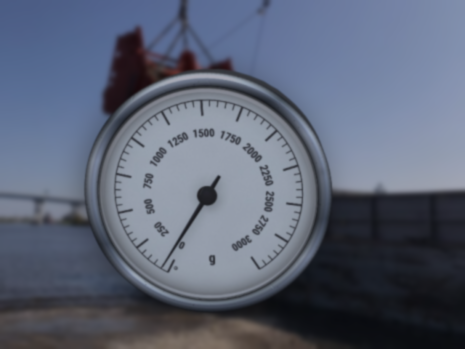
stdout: value=50 unit=g
